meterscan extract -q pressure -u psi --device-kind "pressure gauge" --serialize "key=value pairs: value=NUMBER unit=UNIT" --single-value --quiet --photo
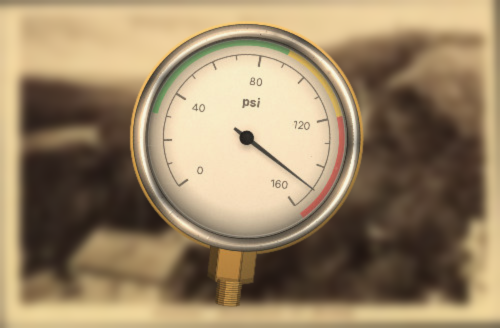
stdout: value=150 unit=psi
